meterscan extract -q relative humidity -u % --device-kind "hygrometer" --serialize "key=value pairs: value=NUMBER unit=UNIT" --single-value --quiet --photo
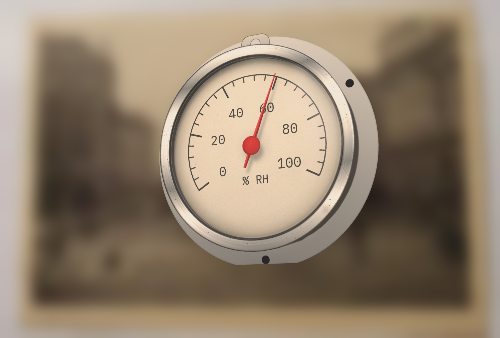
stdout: value=60 unit=%
